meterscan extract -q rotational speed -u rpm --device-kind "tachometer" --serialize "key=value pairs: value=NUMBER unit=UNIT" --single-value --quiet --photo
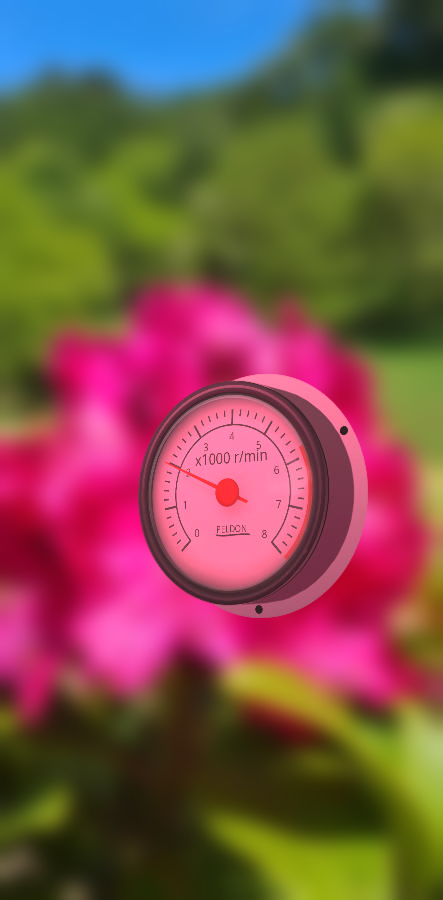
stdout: value=2000 unit=rpm
